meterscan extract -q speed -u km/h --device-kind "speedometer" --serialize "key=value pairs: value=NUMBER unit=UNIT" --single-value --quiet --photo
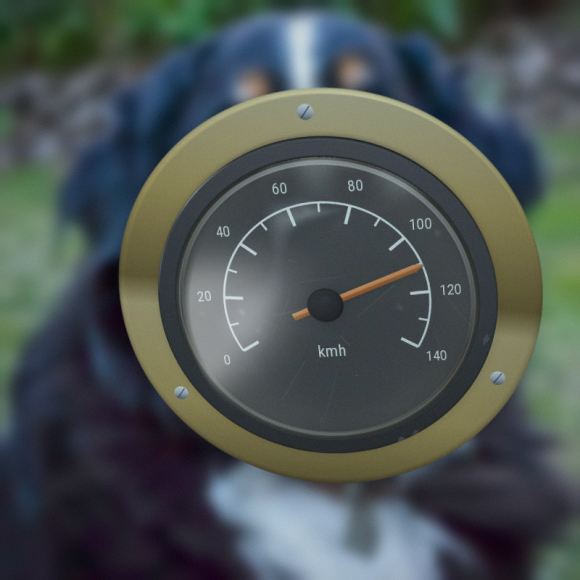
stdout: value=110 unit=km/h
